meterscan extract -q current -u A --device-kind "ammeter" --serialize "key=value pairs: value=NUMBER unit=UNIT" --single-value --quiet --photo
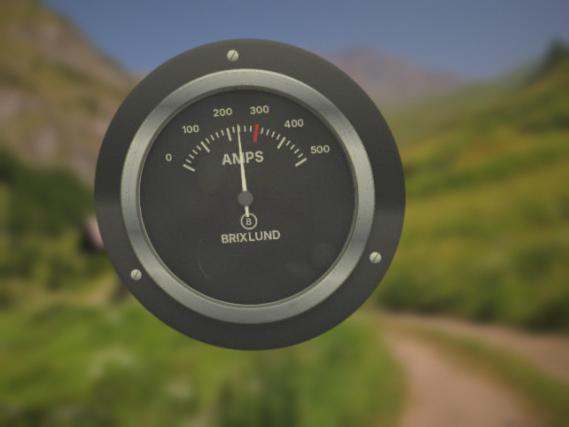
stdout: value=240 unit=A
